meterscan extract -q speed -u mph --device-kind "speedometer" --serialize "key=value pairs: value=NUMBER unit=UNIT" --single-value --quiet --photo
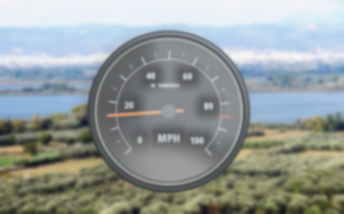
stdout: value=15 unit=mph
